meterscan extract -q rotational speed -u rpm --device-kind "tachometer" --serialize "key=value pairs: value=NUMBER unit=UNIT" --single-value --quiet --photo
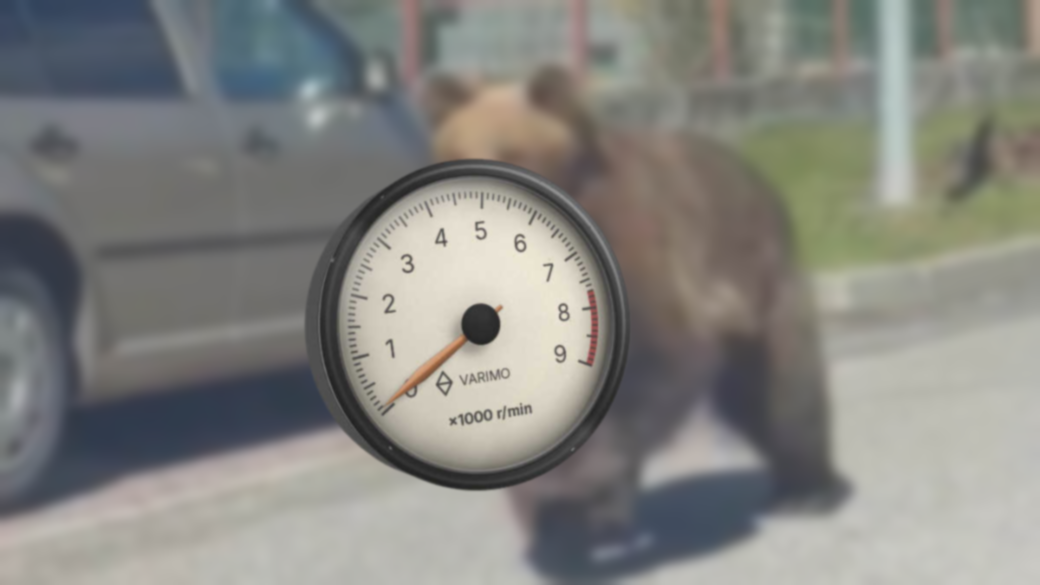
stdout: value=100 unit=rpm
